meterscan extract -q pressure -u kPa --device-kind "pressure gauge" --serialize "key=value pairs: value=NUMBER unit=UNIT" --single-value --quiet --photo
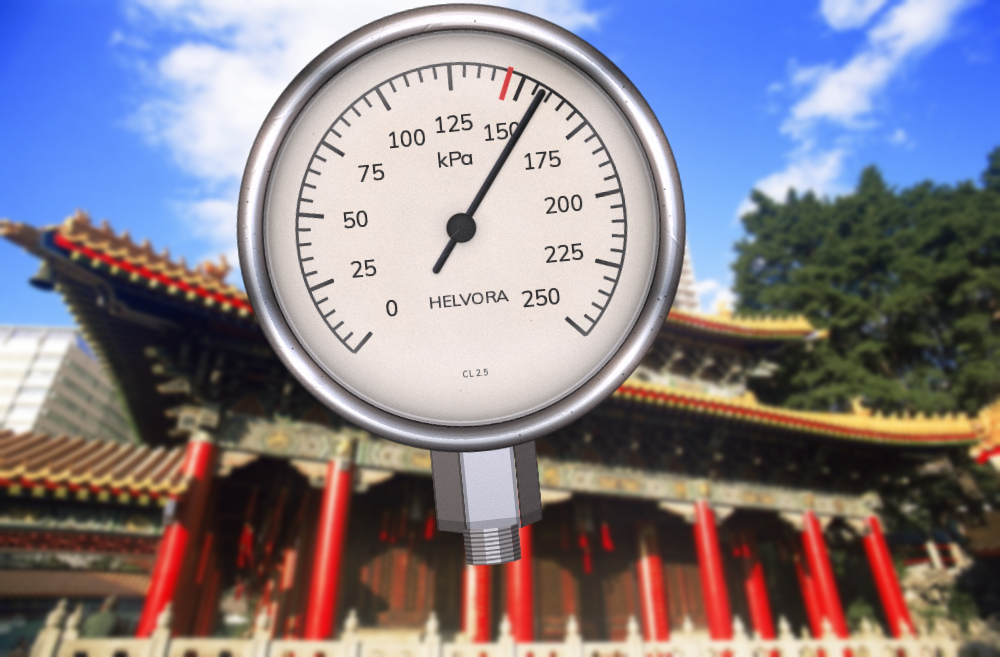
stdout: value=157.5 unit=kPa
